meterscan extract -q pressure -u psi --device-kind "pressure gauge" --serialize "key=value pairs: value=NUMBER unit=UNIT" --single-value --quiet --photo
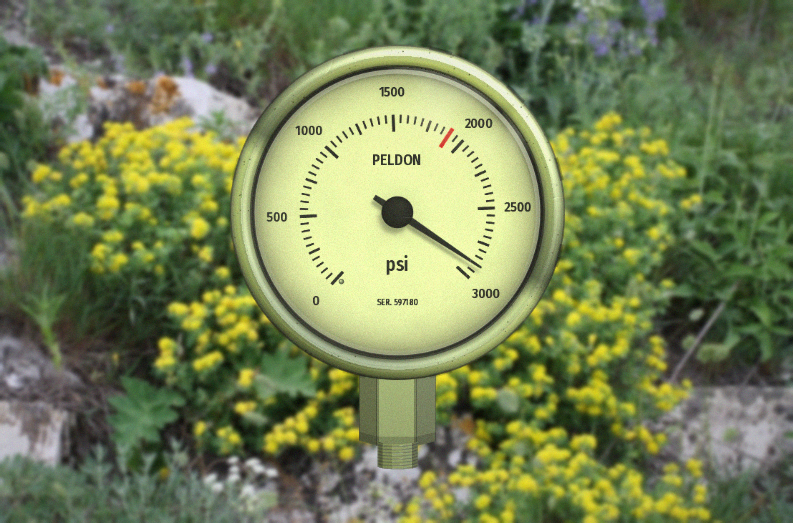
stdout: value=2900 unit=psi
